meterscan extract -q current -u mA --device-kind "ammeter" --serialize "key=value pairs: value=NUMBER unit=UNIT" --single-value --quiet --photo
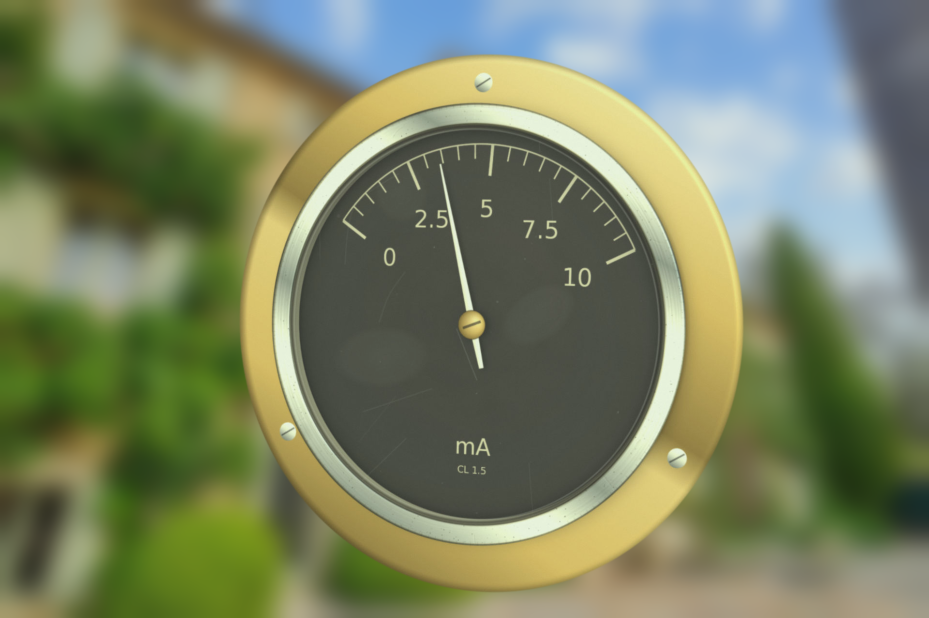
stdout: value=3.5 unit=mA
